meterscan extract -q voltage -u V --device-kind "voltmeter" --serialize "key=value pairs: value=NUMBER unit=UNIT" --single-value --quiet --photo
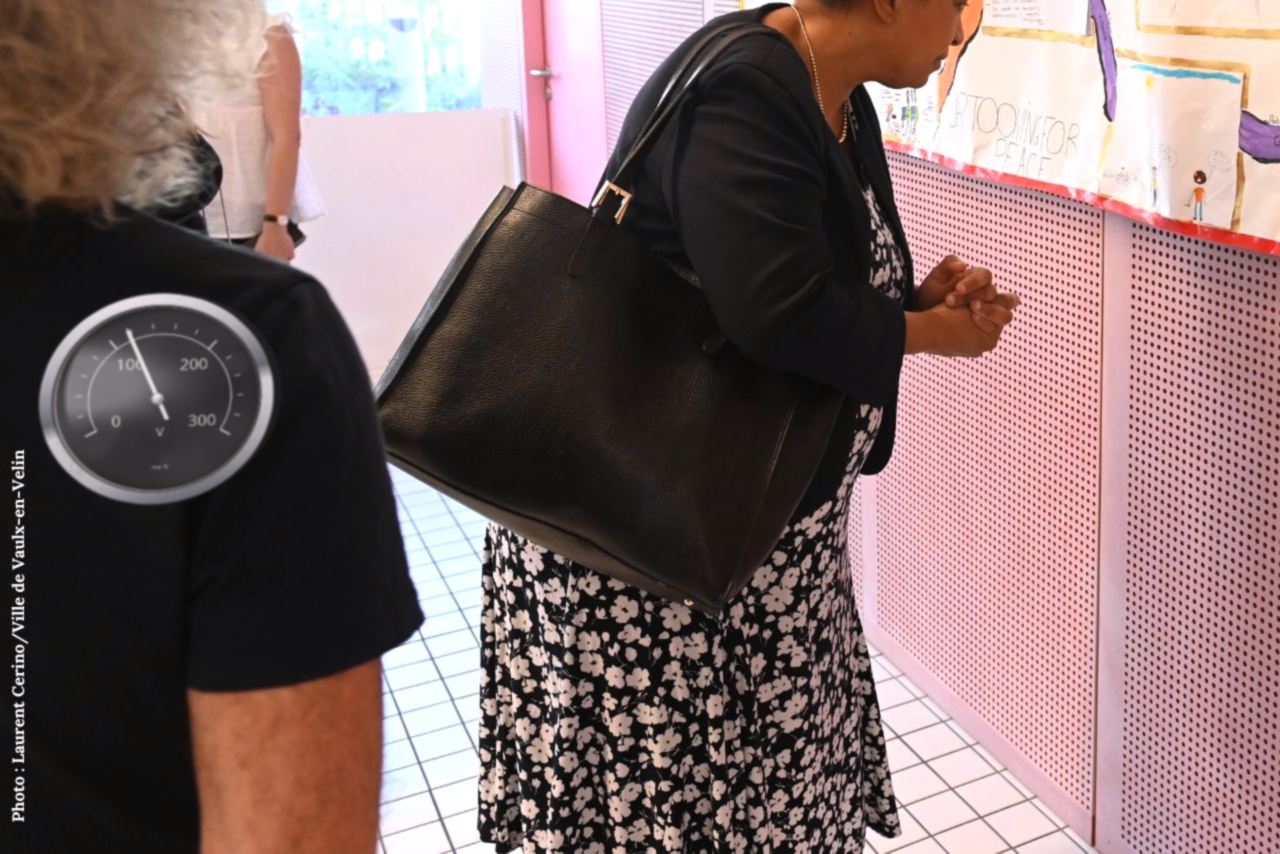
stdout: value=120 unit=V
